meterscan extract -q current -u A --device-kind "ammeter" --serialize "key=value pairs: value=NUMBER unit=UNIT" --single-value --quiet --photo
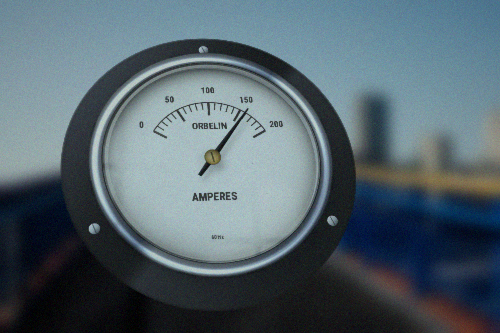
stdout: value=160 unit=A
